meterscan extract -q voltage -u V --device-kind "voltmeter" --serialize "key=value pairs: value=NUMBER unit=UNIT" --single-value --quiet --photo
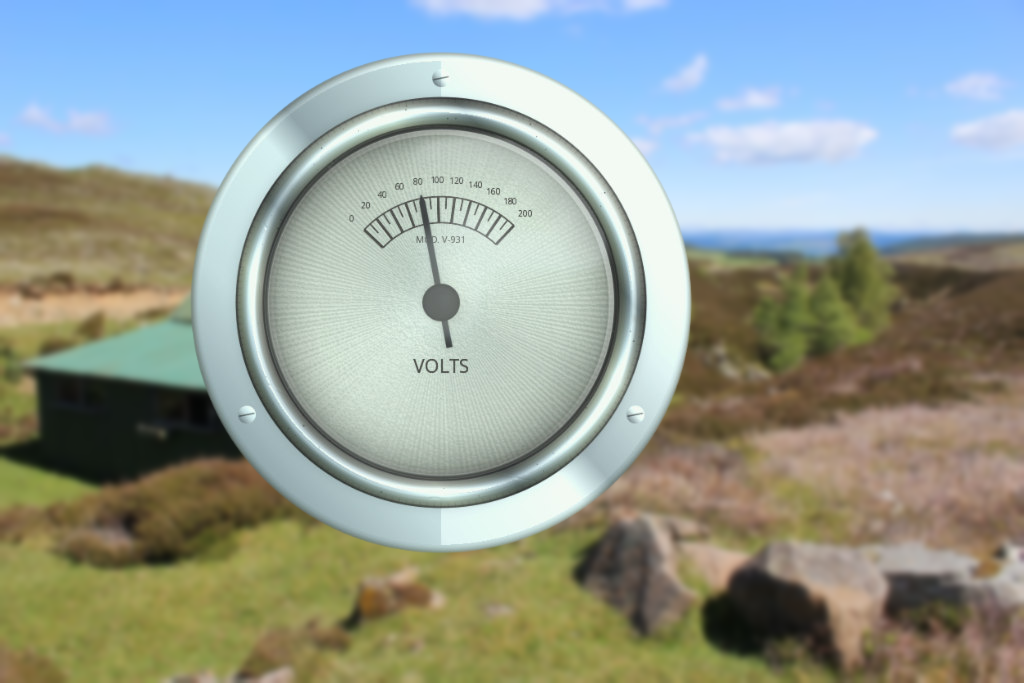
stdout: value=80 unit=V
